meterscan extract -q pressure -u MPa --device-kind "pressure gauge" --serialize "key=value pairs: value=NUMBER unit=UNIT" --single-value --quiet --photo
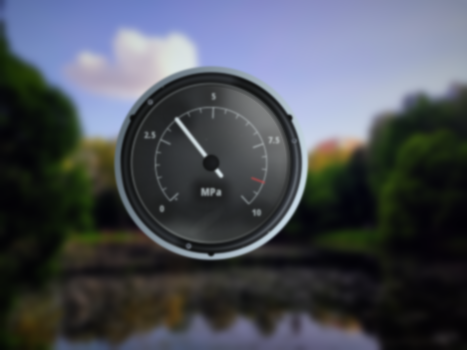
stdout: value=3.5 unit=MPa
